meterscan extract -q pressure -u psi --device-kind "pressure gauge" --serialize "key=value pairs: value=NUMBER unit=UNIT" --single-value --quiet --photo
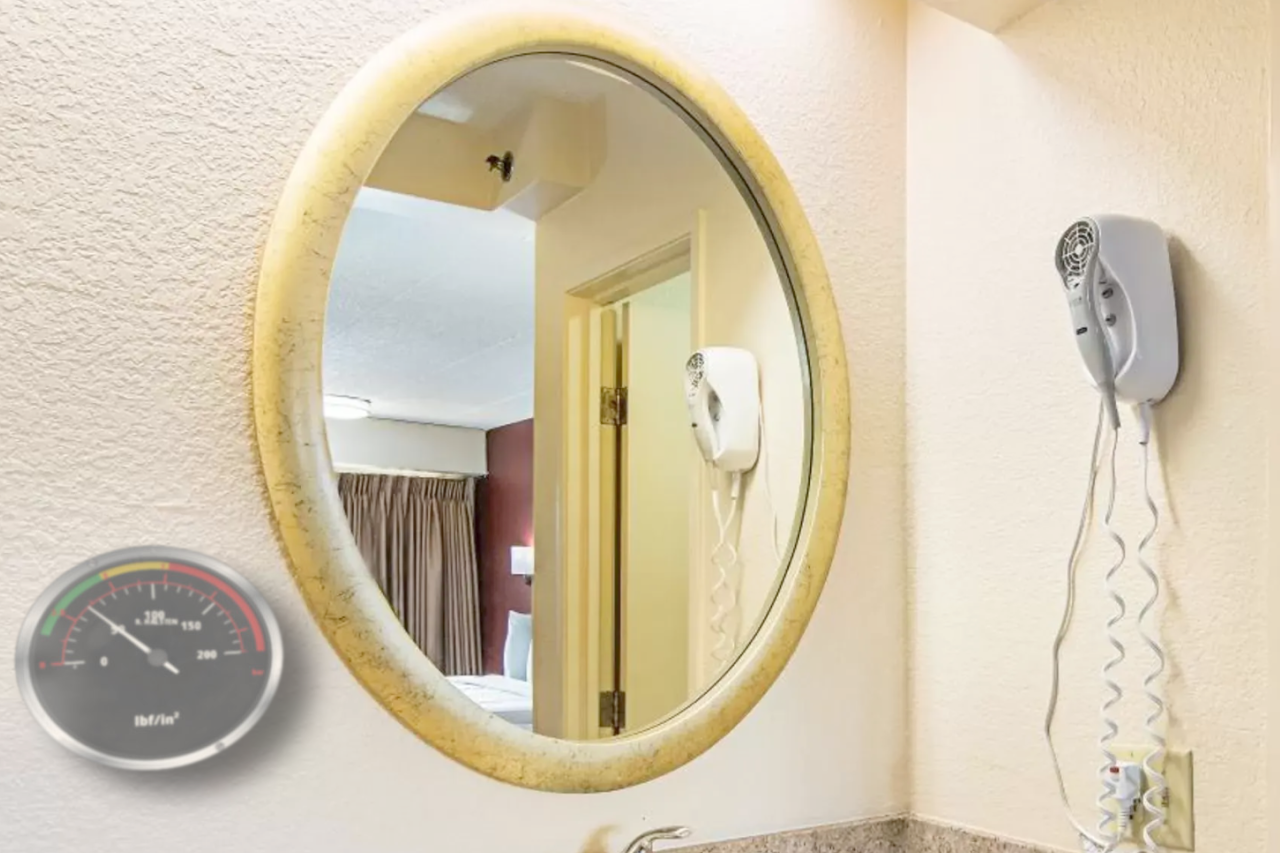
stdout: value=50 unit=psi
